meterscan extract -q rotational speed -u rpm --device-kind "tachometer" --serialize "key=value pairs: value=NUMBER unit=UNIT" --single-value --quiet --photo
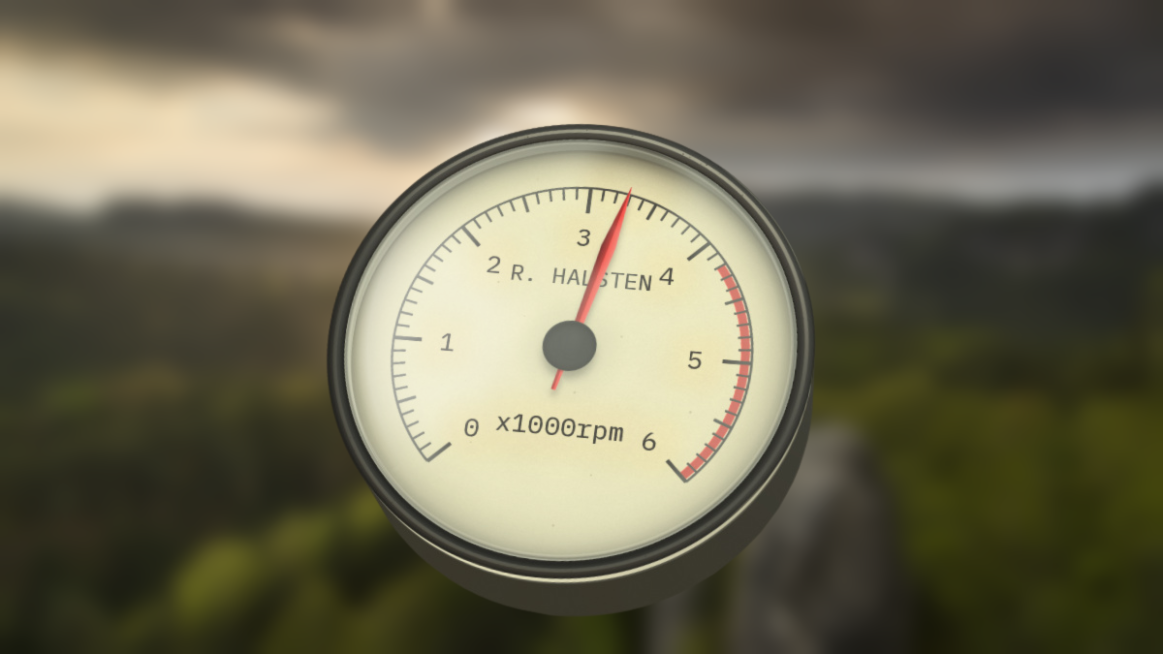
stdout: value=3300 unit=rpm
